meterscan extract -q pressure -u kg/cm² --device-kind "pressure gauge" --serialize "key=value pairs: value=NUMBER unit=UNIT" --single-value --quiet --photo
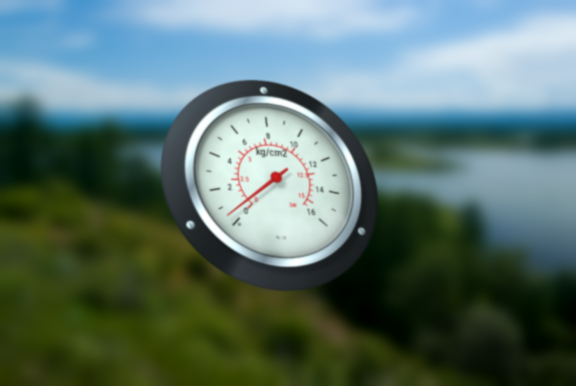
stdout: value=0.5 unit=kg/cm²
